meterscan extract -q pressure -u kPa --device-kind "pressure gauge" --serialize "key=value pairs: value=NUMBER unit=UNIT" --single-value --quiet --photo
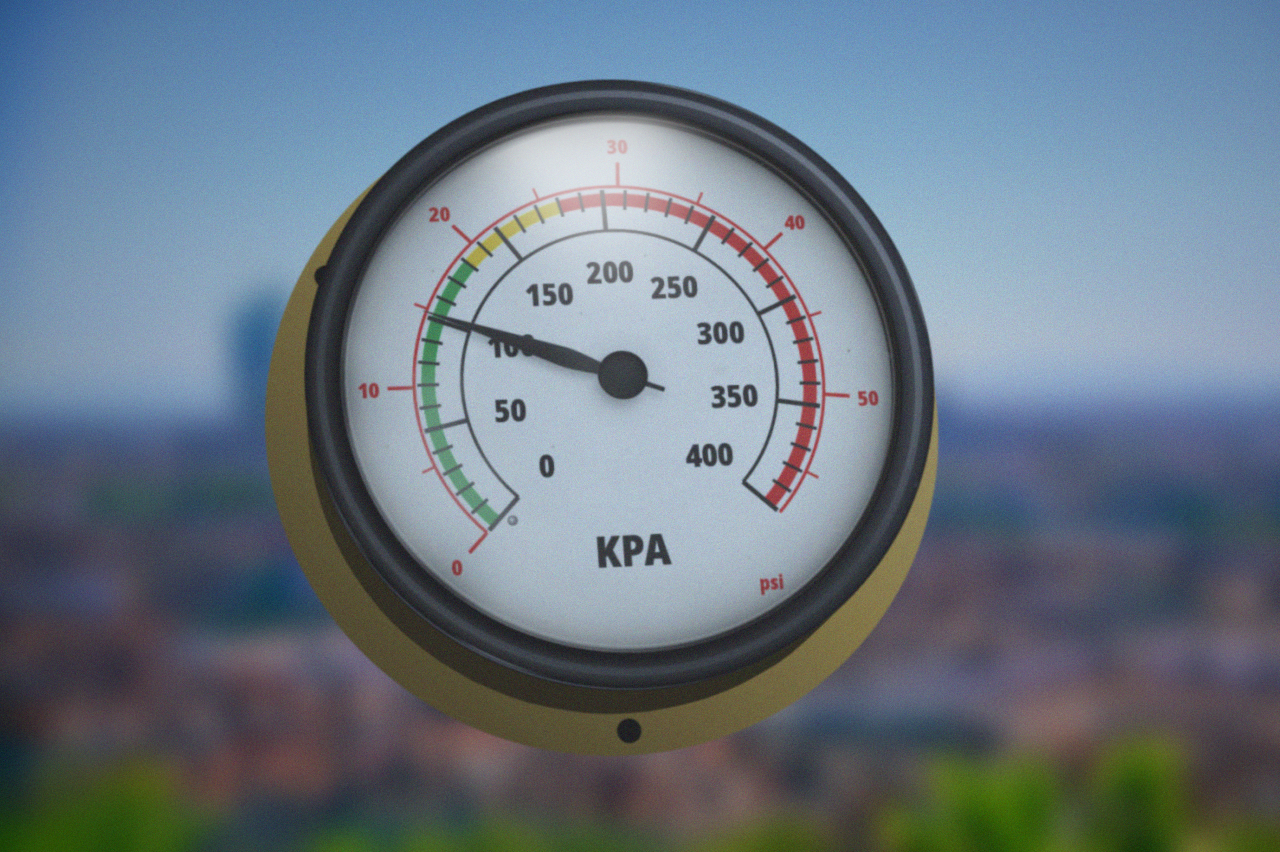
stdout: value=100 unit=kPa
